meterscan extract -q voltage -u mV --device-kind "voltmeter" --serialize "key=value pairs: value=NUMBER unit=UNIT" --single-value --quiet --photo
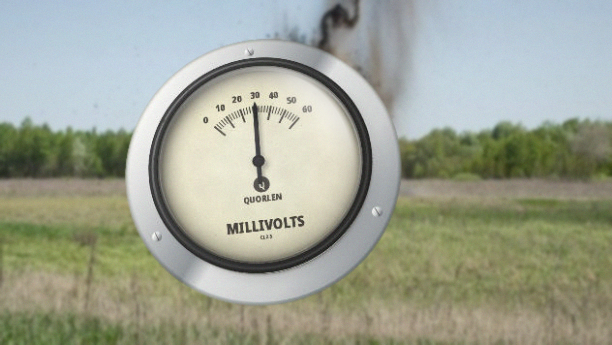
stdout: value=30 unit=mV
